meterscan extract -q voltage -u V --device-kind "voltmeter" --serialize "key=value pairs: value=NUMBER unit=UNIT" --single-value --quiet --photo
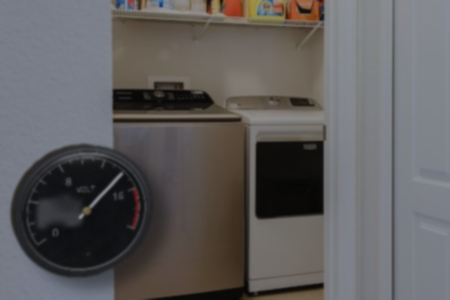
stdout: value=14 unit=V
